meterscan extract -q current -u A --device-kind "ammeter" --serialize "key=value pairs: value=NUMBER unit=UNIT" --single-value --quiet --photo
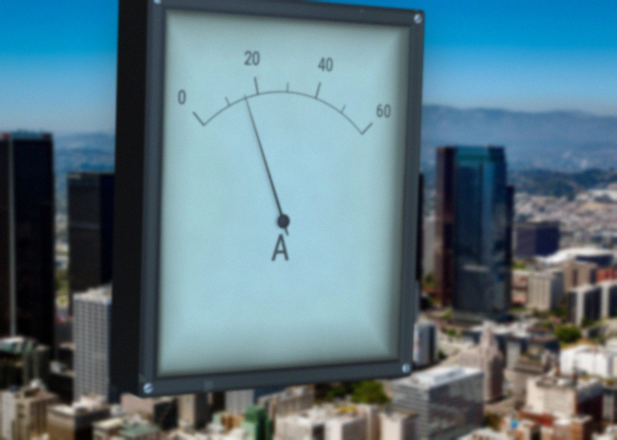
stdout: value=15 unit=A
